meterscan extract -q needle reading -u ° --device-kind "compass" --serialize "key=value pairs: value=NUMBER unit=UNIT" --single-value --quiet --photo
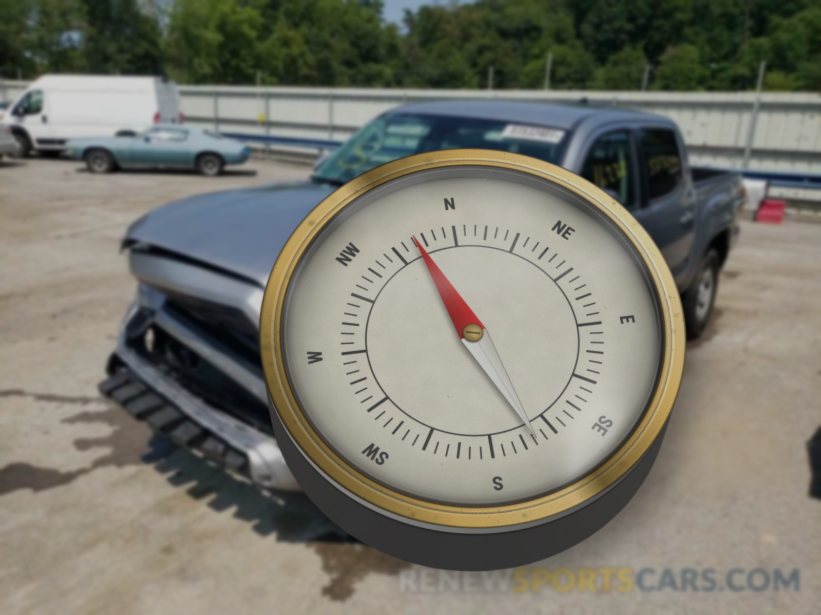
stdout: value=340 unit=°
